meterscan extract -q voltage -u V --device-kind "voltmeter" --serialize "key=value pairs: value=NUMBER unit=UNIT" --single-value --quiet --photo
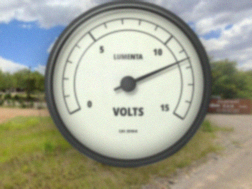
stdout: value=11.5 unit=V
